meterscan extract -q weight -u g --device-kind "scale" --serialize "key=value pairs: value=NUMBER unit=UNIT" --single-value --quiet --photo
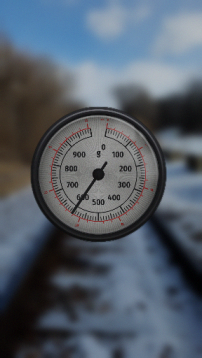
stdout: value=600 unit=g
